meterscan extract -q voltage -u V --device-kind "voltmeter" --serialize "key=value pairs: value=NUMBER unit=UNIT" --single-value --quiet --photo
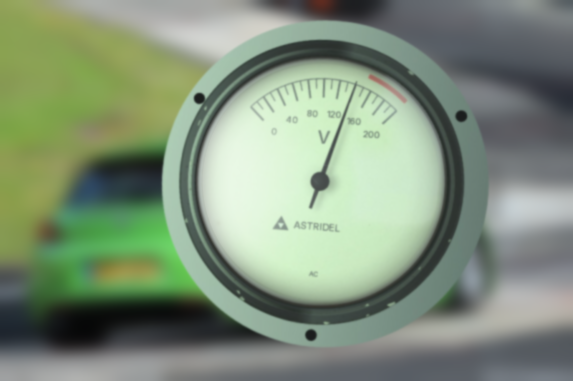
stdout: value=140 unit=V
